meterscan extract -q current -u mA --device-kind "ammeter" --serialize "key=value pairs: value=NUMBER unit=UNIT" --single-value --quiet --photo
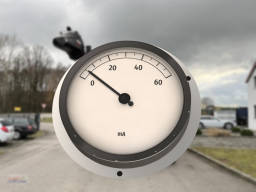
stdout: value=5 unit=mA
